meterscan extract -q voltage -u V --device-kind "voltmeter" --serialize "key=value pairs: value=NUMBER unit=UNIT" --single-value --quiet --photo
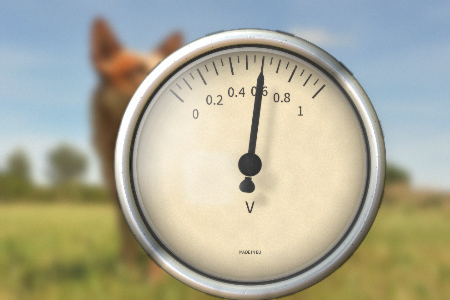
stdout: value=0.6 unit=V
